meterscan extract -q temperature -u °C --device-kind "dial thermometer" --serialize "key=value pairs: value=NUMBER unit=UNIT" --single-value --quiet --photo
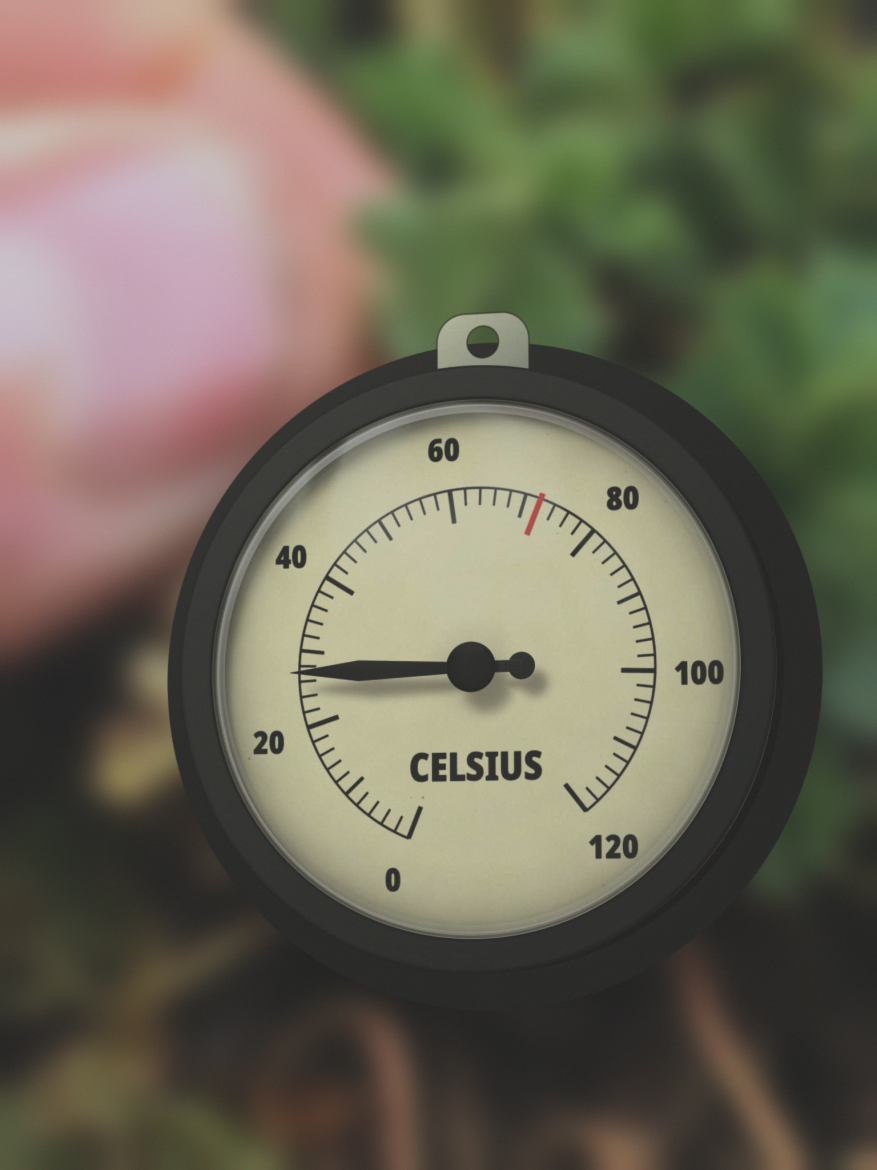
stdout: value=27 unit=°C
